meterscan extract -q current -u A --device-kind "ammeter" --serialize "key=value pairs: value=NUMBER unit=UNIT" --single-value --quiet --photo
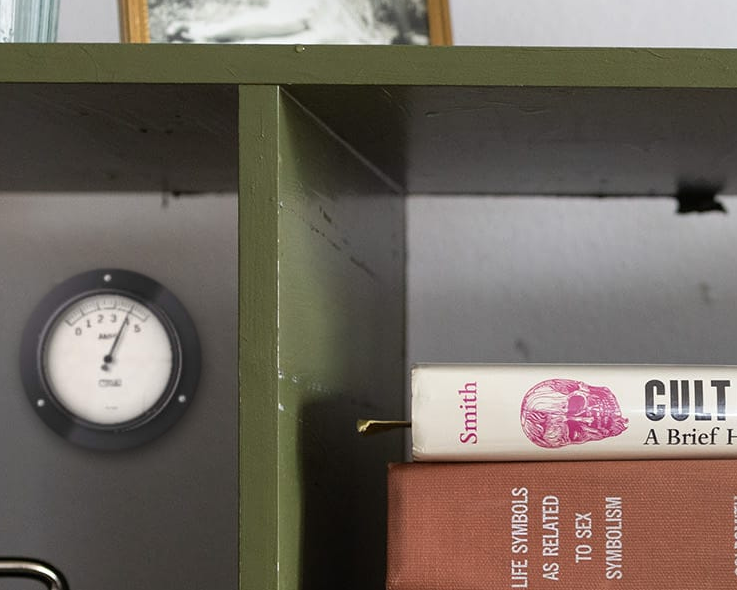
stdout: value=4 unit=A
